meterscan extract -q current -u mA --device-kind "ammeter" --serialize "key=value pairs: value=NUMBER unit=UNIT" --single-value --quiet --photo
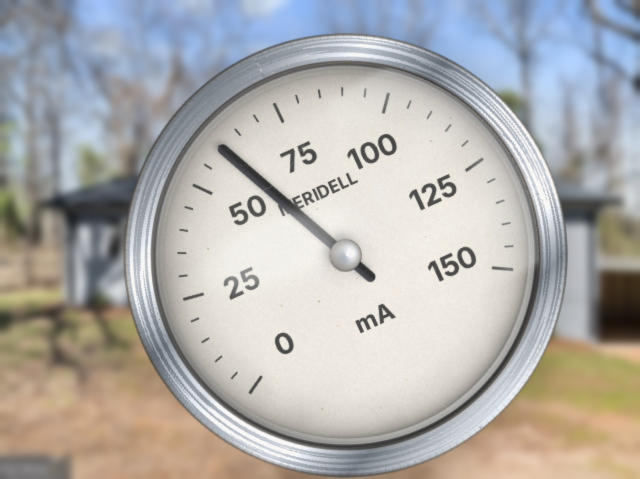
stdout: value=60 unit=mA
